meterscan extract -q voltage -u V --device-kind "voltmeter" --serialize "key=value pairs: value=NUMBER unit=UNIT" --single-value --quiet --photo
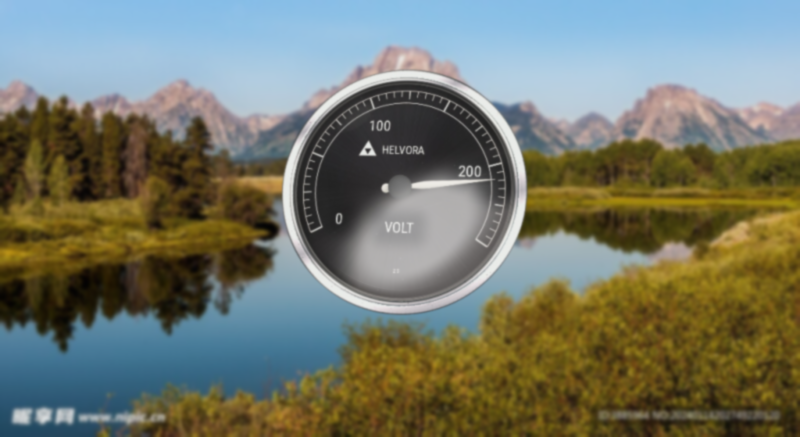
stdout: value=210 unit=V
